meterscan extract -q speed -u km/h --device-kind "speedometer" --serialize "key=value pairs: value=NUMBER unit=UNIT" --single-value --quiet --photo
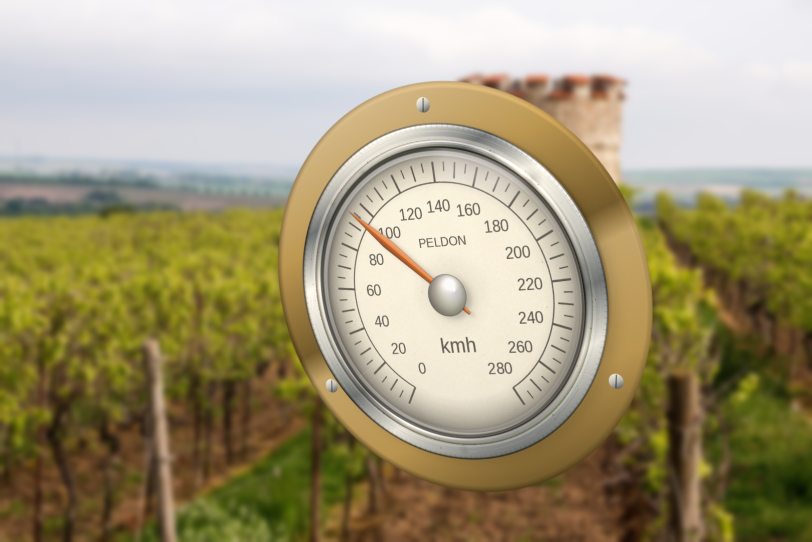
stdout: value=95 unit=km/h
